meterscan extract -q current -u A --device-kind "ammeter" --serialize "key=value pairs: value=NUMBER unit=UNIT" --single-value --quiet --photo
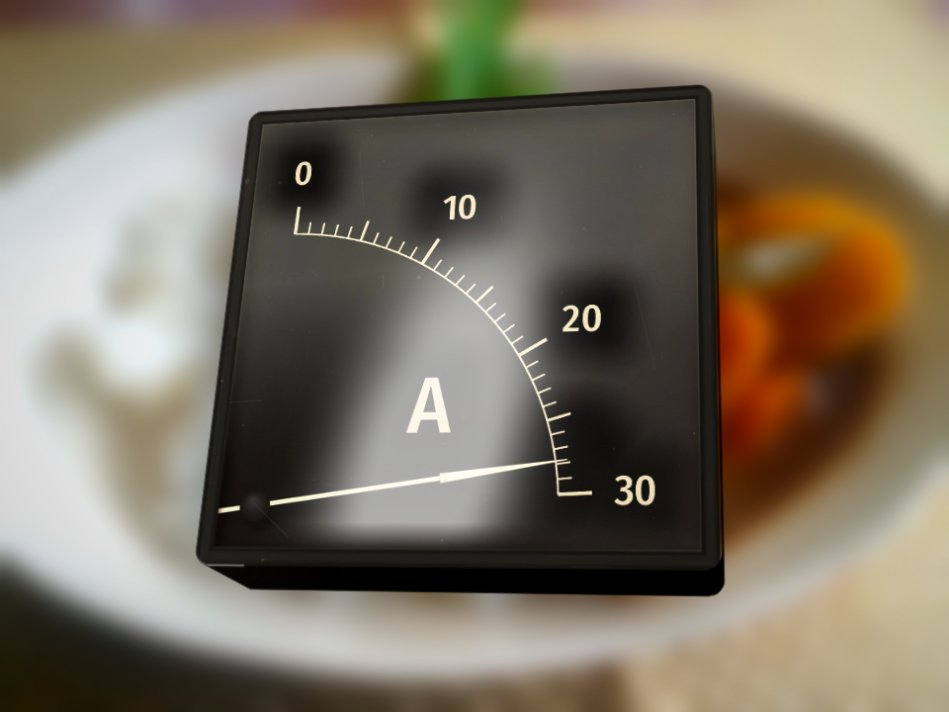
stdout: value=28 unit=A
